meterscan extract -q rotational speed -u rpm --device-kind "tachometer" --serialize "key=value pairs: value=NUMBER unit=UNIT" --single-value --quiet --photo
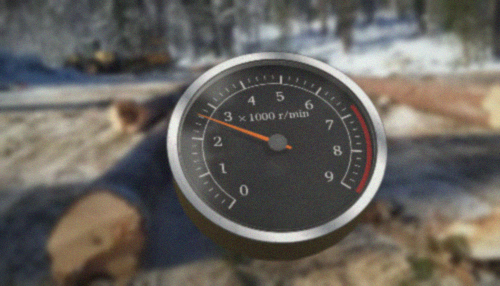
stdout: value=2600 unit=rpm
